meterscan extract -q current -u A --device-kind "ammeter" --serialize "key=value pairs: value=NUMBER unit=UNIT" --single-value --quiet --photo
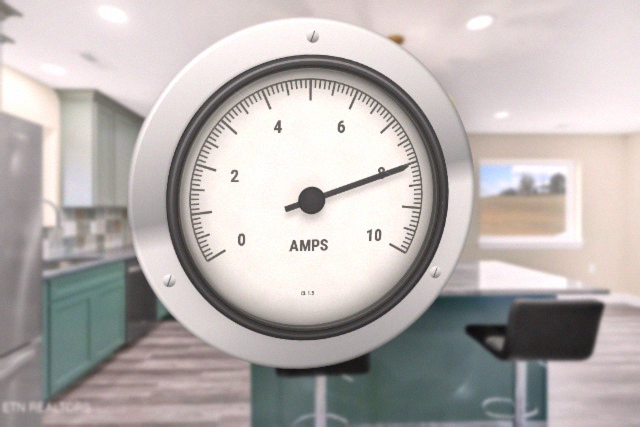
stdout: value=8 unit=A
